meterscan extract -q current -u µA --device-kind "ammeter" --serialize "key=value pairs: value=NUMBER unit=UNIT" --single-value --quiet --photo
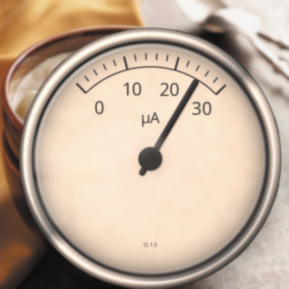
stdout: value=25 unit=µA
